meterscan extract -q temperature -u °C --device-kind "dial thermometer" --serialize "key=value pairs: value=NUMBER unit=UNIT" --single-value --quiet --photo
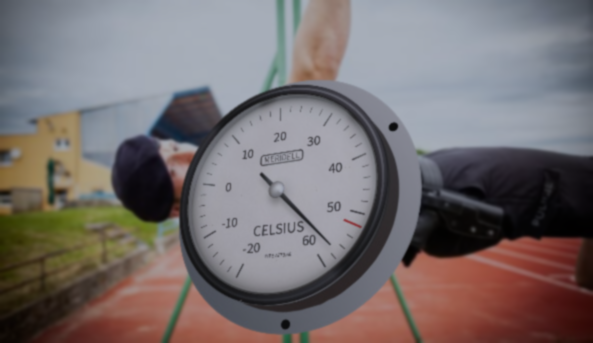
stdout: value=57 unit=°C
